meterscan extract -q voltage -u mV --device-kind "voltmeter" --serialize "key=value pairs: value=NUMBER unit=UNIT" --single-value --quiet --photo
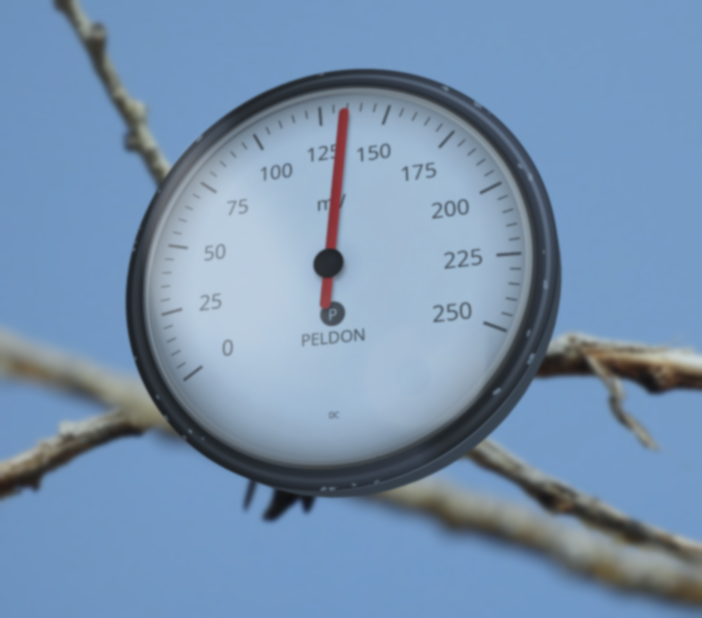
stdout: value=135 unit=mV
